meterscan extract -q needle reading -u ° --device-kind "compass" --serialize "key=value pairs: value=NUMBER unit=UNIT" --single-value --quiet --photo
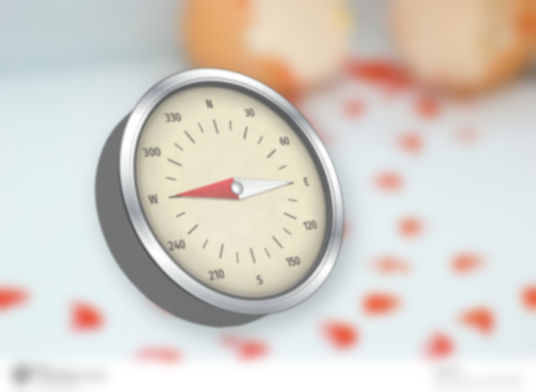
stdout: value=270 unit=°
